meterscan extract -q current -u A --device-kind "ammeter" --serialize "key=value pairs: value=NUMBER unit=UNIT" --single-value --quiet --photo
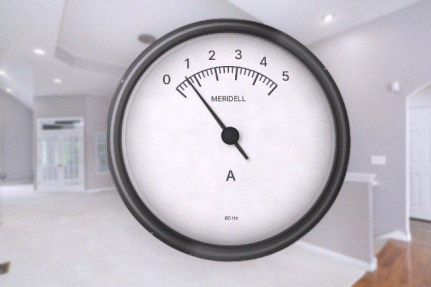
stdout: value=0.6 unit=A
